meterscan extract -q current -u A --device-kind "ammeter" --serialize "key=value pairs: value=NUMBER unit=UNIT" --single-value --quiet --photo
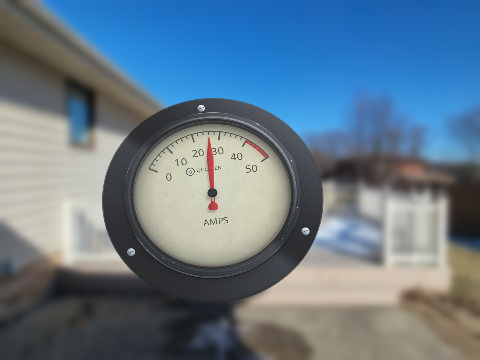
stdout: value=26 unit=A
